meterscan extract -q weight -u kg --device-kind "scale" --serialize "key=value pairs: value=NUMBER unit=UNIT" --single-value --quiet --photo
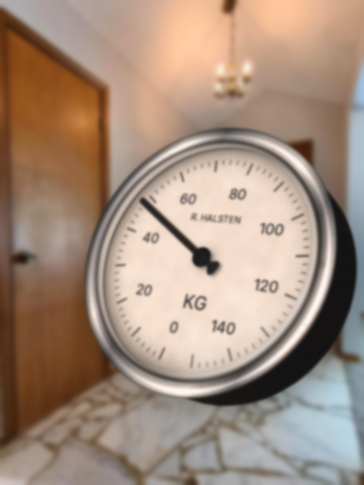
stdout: value=48 unit=kg
